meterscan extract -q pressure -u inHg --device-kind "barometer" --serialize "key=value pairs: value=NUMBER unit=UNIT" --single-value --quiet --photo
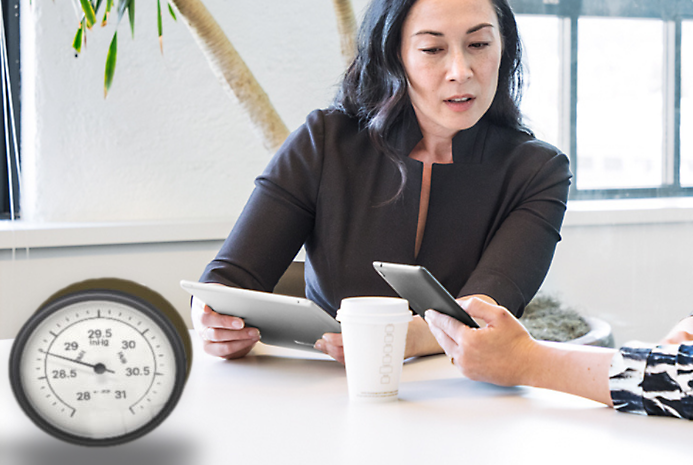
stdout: value=28.8 unit=inHg
